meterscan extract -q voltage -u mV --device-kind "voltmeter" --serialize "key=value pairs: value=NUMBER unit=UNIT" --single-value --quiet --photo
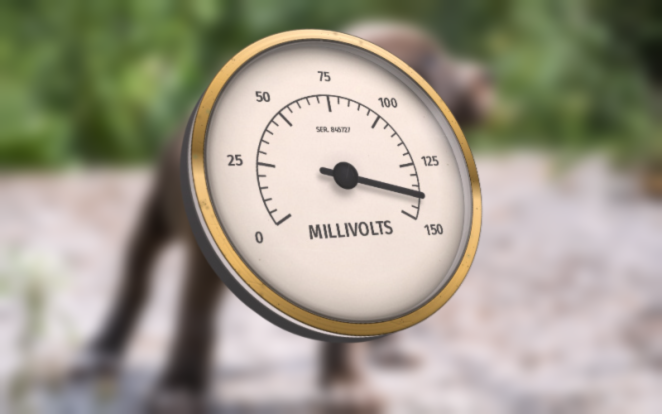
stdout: value=140 unit=mV
